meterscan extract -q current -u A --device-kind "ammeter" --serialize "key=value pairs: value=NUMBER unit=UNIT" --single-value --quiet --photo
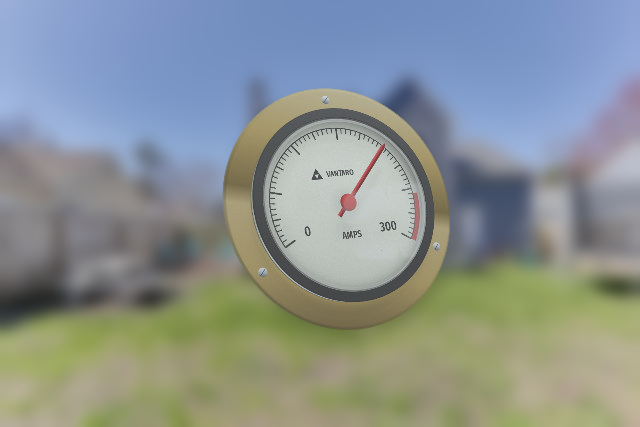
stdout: value=200 unit=A
